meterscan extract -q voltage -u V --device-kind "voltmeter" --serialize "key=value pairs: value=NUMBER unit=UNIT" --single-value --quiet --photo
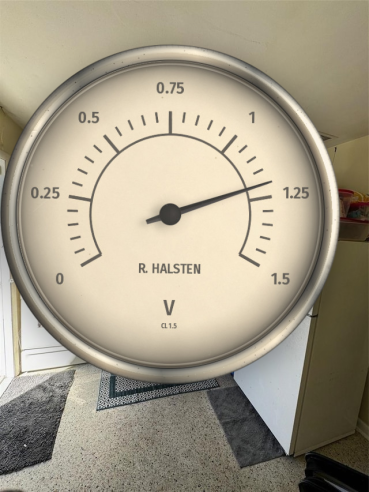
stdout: value=1.2 unit=V
